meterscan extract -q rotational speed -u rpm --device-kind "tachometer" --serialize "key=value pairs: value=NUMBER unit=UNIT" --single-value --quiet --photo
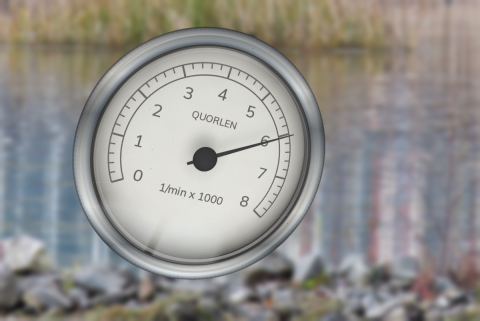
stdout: value=6000 unit=rpm
